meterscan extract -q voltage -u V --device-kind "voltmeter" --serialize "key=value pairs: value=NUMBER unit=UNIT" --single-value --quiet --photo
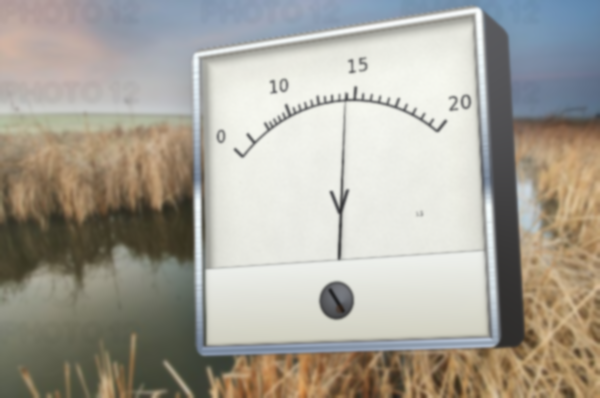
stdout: value=14.5 unit=V
